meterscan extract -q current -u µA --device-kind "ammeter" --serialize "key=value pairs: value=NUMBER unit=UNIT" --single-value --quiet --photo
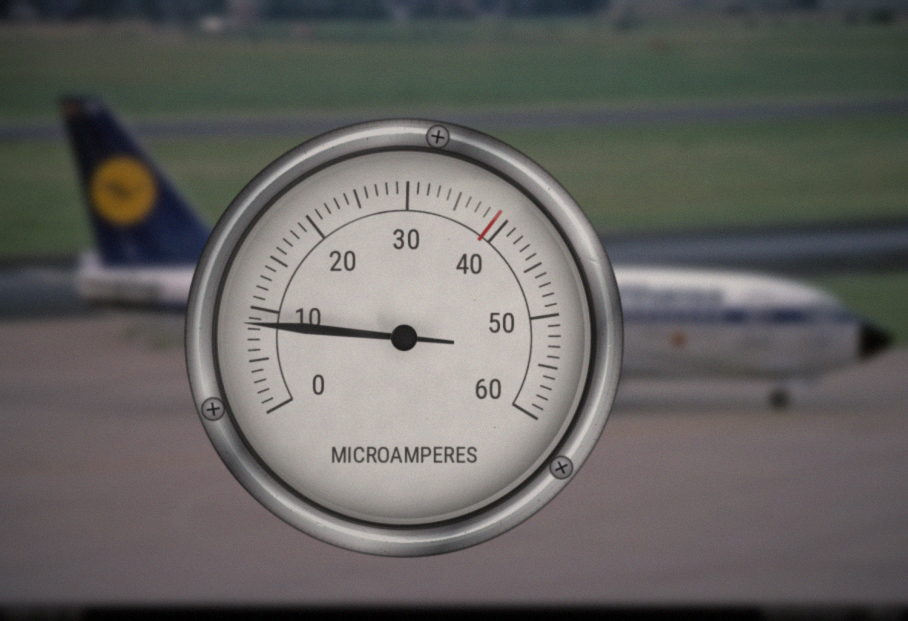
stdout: value=8.5 unit=µA
